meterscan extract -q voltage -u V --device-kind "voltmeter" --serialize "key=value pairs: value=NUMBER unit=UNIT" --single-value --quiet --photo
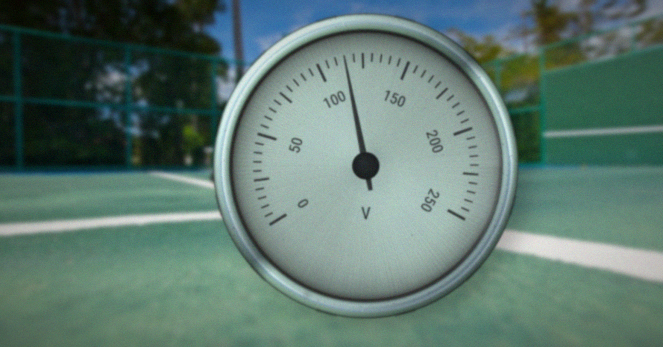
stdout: value=115 unit=V
